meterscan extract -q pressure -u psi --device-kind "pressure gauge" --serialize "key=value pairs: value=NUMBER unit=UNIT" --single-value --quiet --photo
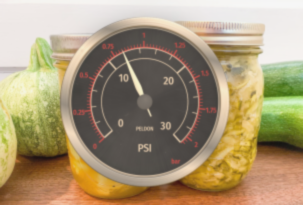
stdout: value=12 unit=psi
